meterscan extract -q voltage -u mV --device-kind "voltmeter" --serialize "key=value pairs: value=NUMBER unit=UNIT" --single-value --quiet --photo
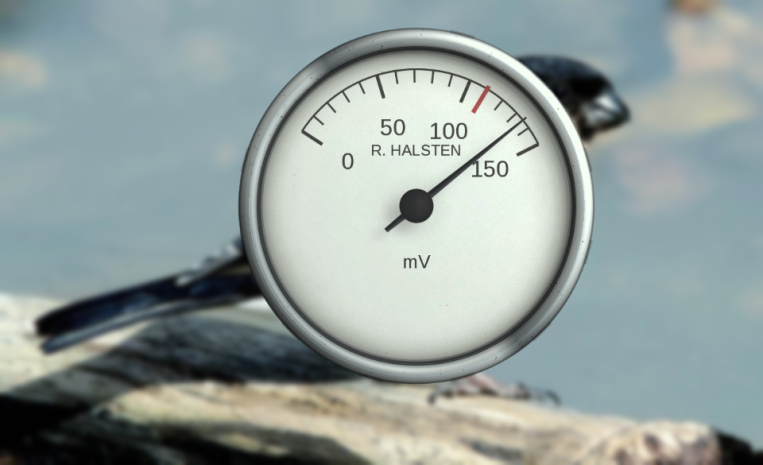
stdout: value=135 unit=mV
